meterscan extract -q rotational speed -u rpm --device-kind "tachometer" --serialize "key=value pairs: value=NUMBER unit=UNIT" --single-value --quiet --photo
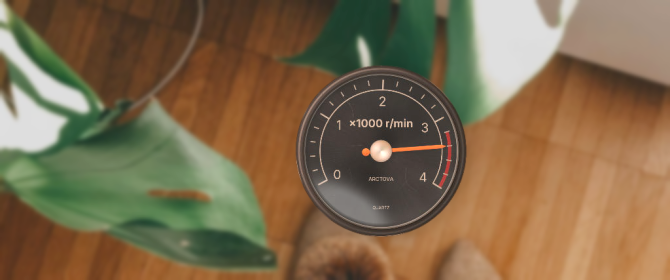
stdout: value=3400 unit=rpm
